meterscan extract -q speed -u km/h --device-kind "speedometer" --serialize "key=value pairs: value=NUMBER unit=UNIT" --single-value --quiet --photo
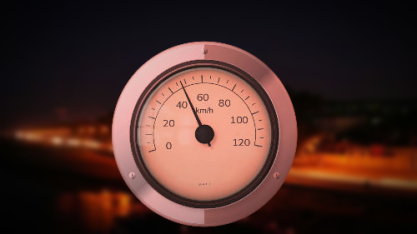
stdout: value=47.5 unit=km/h
